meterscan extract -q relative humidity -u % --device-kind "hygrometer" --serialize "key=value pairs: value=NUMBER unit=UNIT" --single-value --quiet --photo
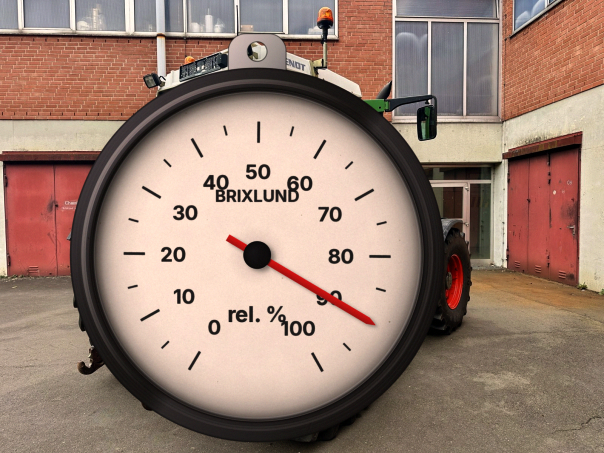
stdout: value=90 unit=%
